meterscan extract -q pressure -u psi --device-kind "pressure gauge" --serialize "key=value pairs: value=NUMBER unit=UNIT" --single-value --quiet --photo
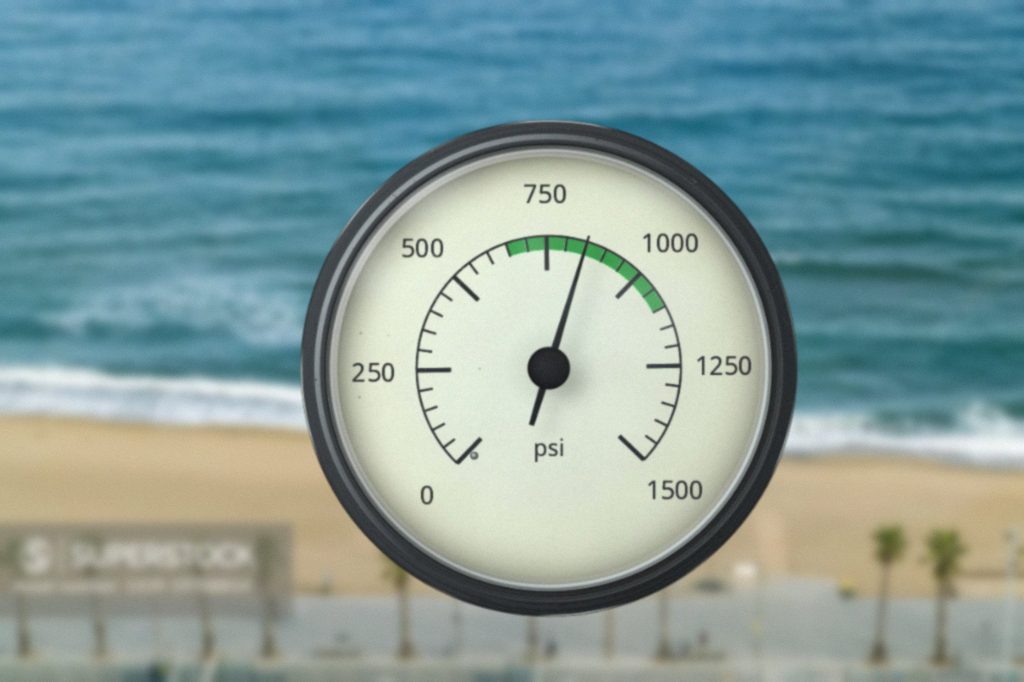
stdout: value=850 unit=psi
